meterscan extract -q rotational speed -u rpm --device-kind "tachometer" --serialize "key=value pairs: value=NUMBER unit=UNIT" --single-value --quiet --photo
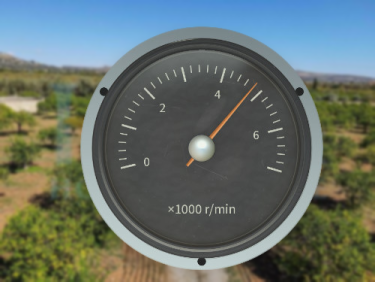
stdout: value=4800 unit=rpm
